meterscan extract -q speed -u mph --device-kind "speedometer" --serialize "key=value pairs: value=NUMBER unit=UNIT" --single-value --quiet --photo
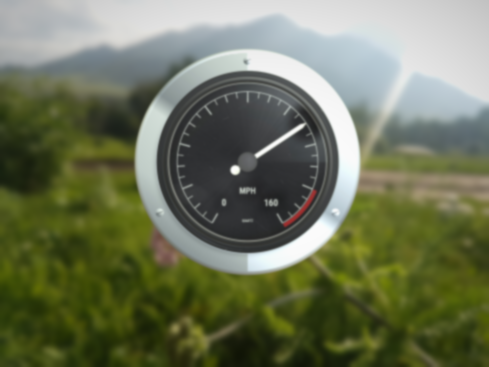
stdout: value=110 unit=mph
